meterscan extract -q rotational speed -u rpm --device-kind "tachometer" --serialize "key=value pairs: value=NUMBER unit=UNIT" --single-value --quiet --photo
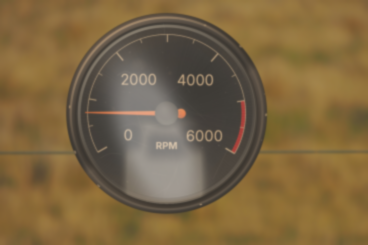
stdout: value=750 unit=rpm
